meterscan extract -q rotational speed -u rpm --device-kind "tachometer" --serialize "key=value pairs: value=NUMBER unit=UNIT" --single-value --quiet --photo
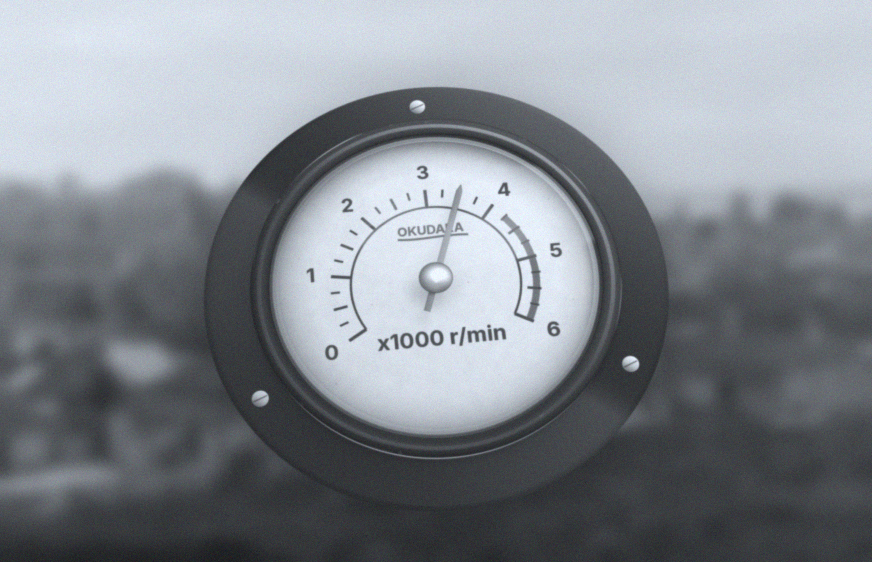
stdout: value=3500 unit=rpm
